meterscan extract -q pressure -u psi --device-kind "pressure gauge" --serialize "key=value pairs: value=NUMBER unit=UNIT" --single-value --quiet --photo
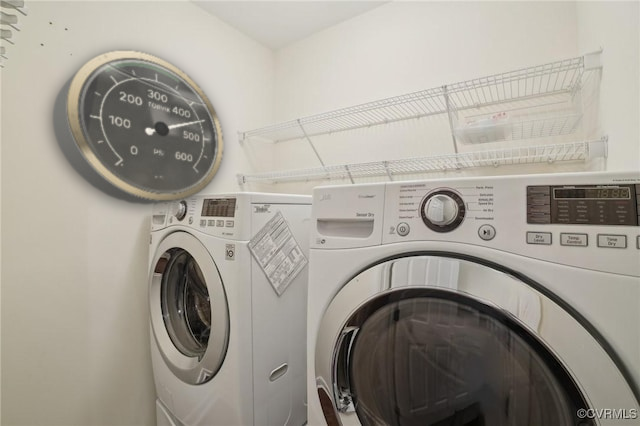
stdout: value=450 unit=psi
